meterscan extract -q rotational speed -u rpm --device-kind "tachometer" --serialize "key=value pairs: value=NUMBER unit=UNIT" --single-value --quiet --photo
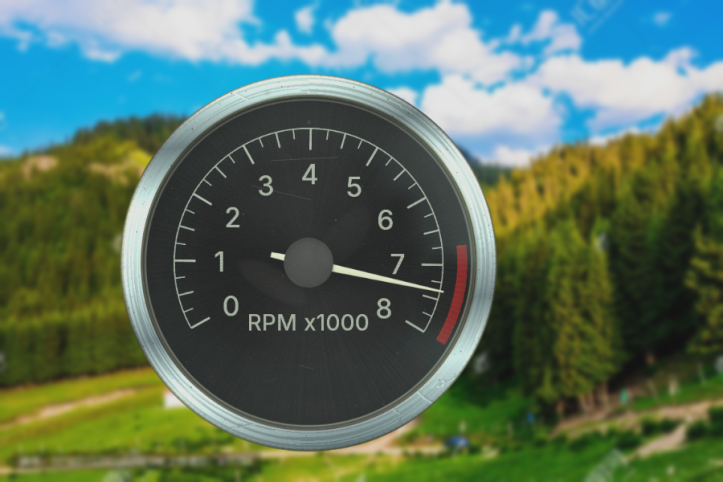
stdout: value=7375 unit=rpm
